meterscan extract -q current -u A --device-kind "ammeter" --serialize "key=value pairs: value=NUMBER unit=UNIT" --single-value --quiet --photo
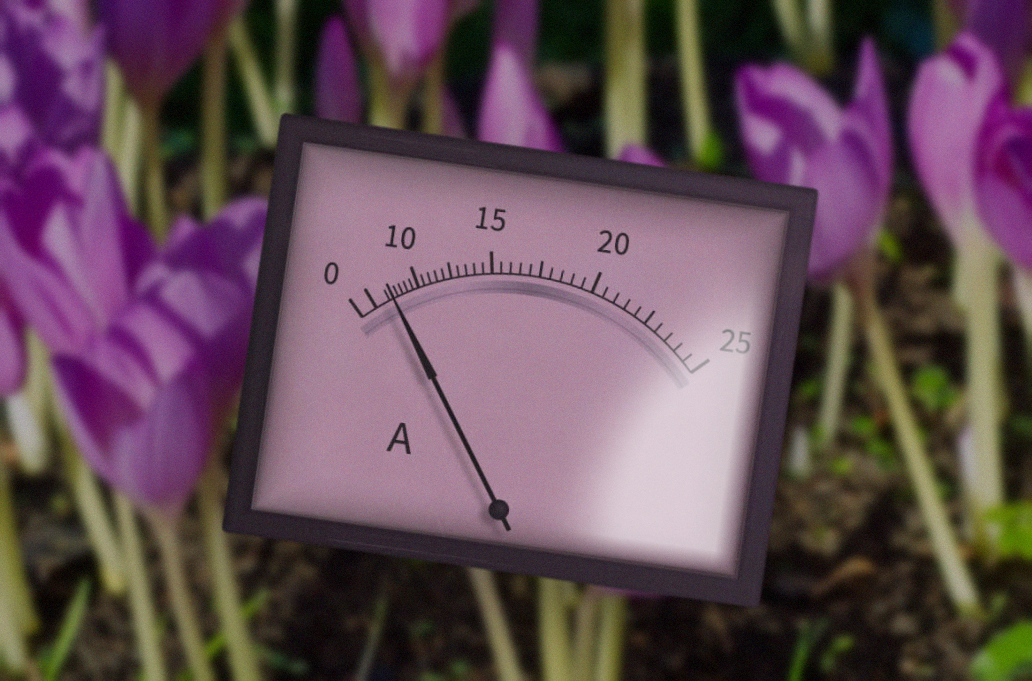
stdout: value=7.5 unit=A
